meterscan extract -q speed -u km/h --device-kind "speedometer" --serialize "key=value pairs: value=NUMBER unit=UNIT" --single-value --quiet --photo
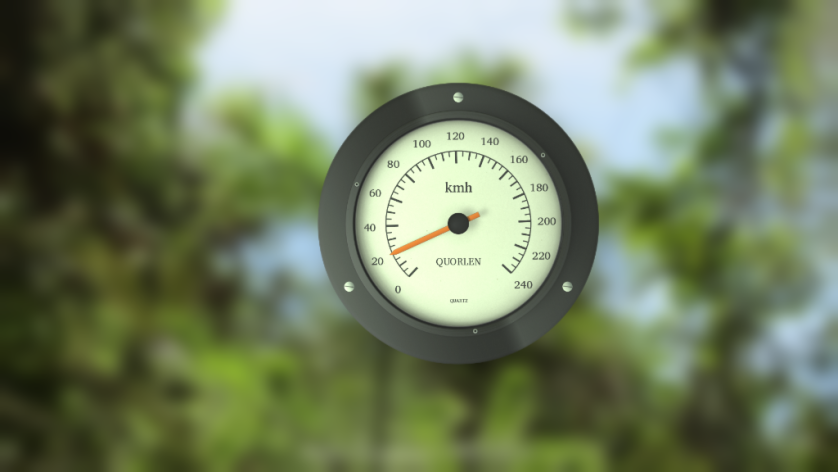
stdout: value=20 unit=km/h
